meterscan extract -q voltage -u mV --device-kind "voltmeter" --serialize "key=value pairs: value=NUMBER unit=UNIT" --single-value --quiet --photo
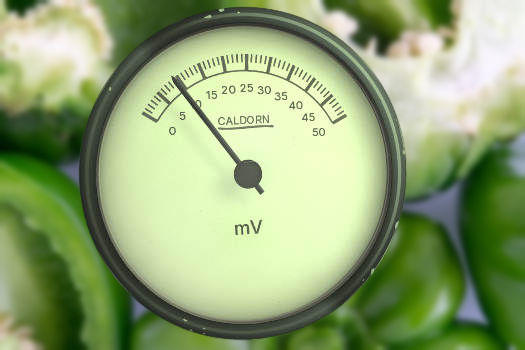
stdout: value=9 unit=mV
